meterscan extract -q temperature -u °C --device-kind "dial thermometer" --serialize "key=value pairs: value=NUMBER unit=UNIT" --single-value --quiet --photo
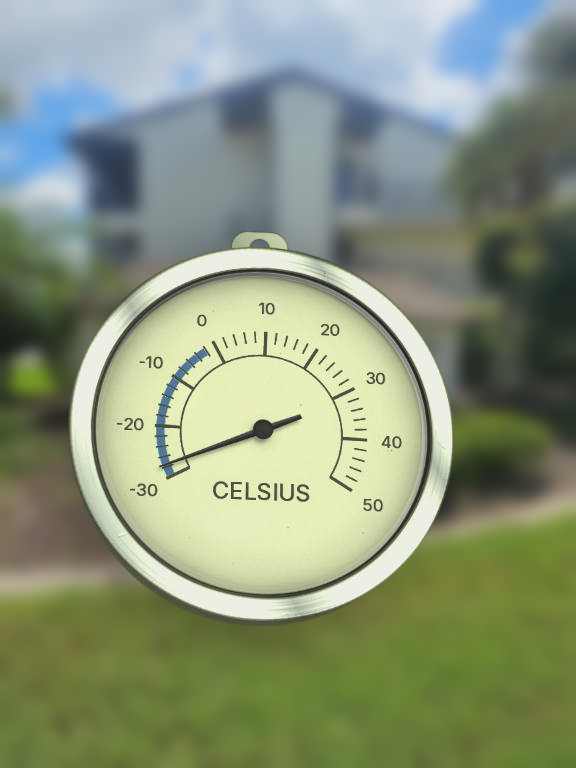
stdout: value=-28 unit=°C
